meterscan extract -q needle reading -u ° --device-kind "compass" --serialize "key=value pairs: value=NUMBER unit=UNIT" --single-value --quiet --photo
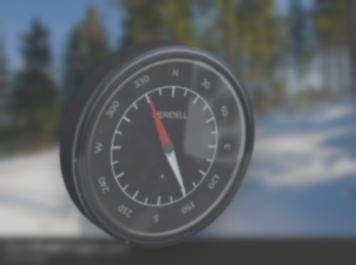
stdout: value=330 unit=°
